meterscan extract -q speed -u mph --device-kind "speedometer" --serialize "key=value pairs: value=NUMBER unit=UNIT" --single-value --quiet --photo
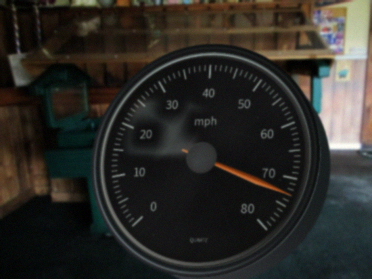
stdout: value=73 unit=mph
